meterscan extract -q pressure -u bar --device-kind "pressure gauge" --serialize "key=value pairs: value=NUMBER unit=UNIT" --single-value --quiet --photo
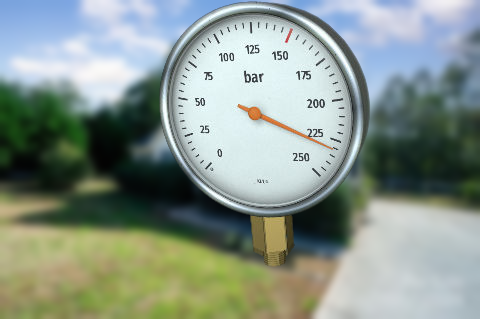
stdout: value=230 unit=bar
